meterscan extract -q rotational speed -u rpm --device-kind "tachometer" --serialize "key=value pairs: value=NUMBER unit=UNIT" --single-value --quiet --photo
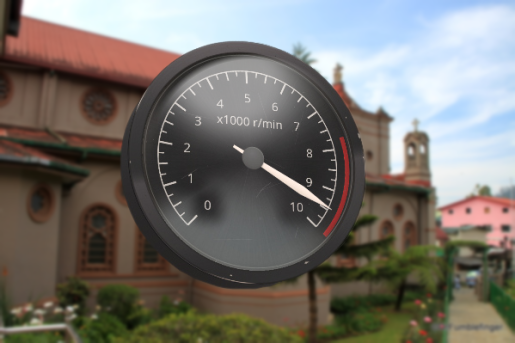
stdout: value=9500 unit=rpm
